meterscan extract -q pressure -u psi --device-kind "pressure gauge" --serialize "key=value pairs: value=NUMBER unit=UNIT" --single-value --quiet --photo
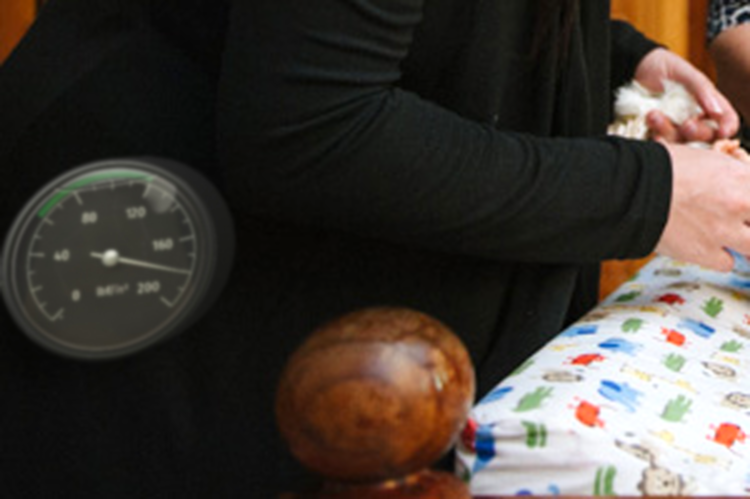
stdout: value=180 unit=psi
